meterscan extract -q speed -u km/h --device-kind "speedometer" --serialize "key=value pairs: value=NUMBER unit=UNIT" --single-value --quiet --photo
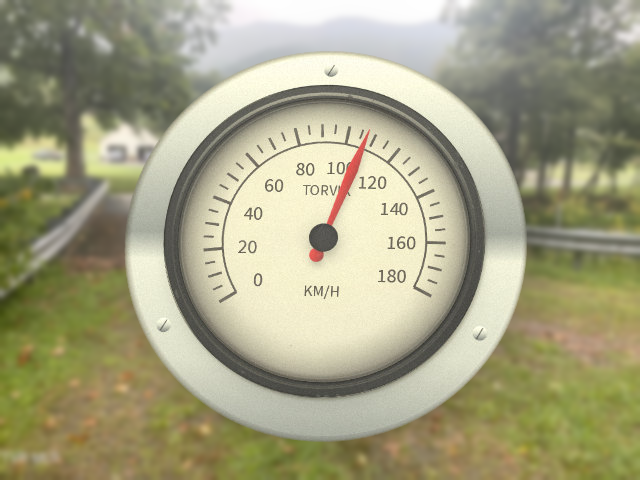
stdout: value=107.5 unit=km/h
